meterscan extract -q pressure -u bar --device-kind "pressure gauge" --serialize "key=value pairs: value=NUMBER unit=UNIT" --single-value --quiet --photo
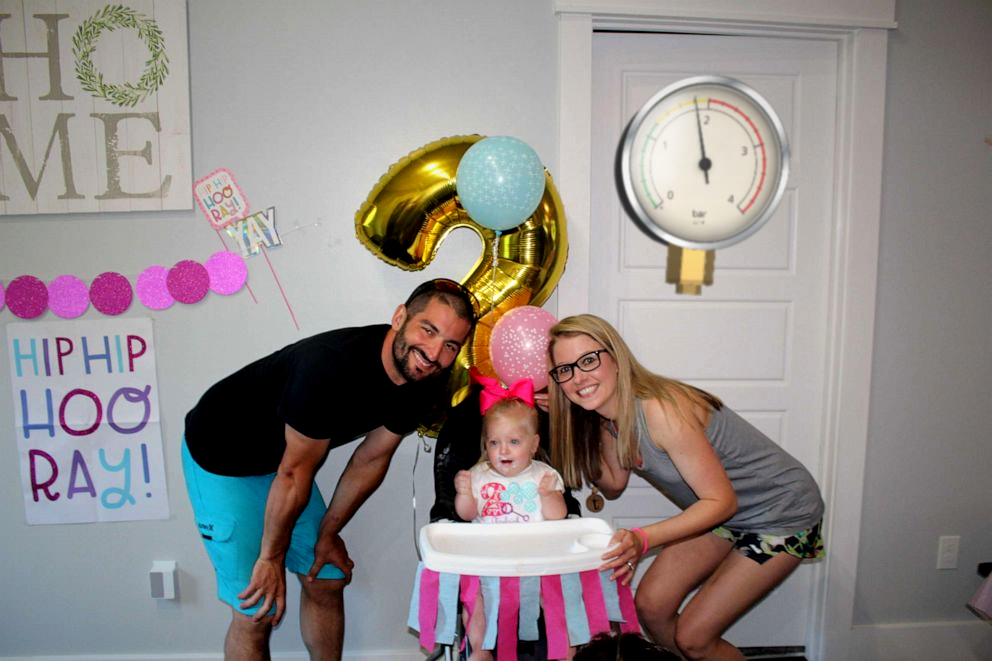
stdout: value=1.8 unit=bar
